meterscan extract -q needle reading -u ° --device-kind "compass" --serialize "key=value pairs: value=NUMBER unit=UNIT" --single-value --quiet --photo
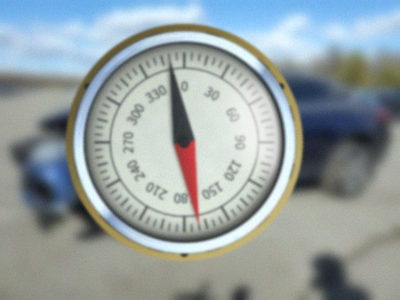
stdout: value=170 unit=°
